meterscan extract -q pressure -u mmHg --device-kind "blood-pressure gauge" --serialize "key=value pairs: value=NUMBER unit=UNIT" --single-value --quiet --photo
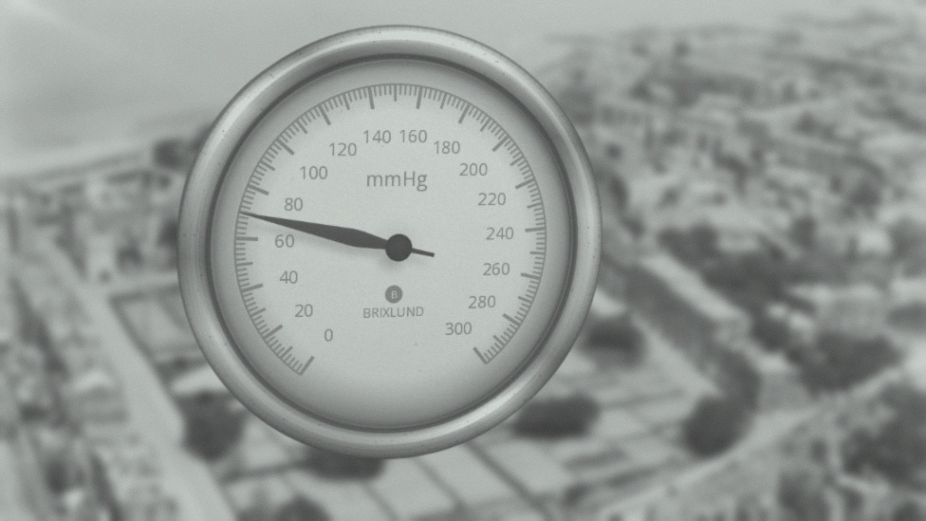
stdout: value=70 unit=mmHg
